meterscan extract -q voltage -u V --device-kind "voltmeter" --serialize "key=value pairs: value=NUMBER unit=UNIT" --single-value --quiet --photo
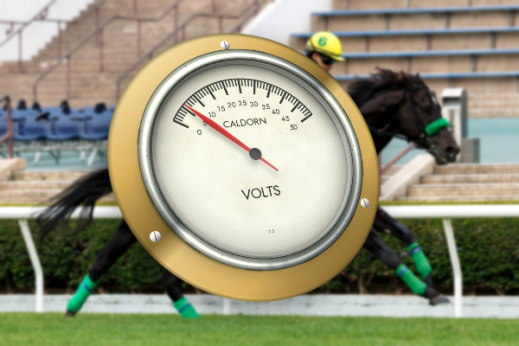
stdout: value=5 unit=V
